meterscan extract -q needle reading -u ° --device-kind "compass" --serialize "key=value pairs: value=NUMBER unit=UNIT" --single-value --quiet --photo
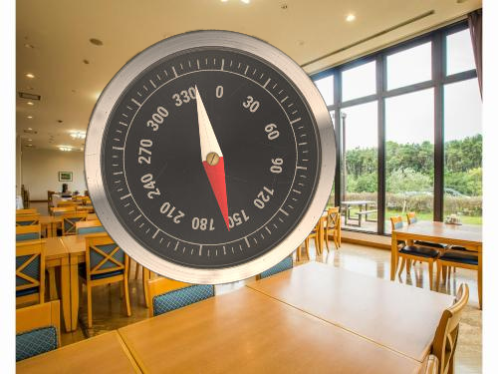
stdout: value=160 unit=°
